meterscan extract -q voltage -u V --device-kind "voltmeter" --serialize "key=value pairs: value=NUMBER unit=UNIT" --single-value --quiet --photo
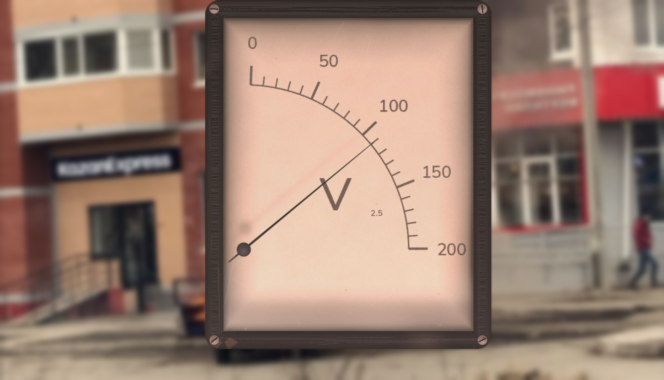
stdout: value=110 unit=V
